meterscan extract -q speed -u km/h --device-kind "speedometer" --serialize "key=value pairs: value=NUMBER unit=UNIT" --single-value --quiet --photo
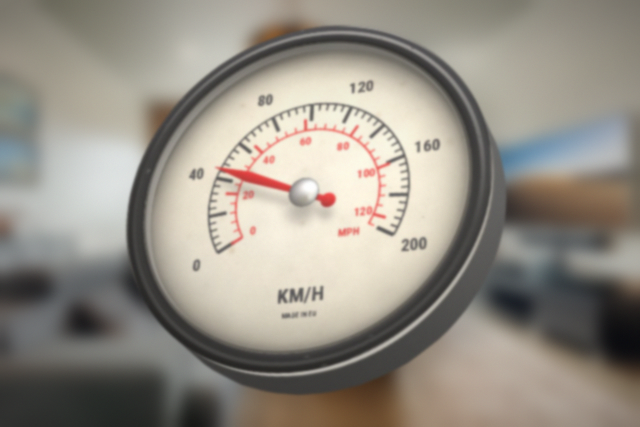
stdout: value=44 unit=km/h
